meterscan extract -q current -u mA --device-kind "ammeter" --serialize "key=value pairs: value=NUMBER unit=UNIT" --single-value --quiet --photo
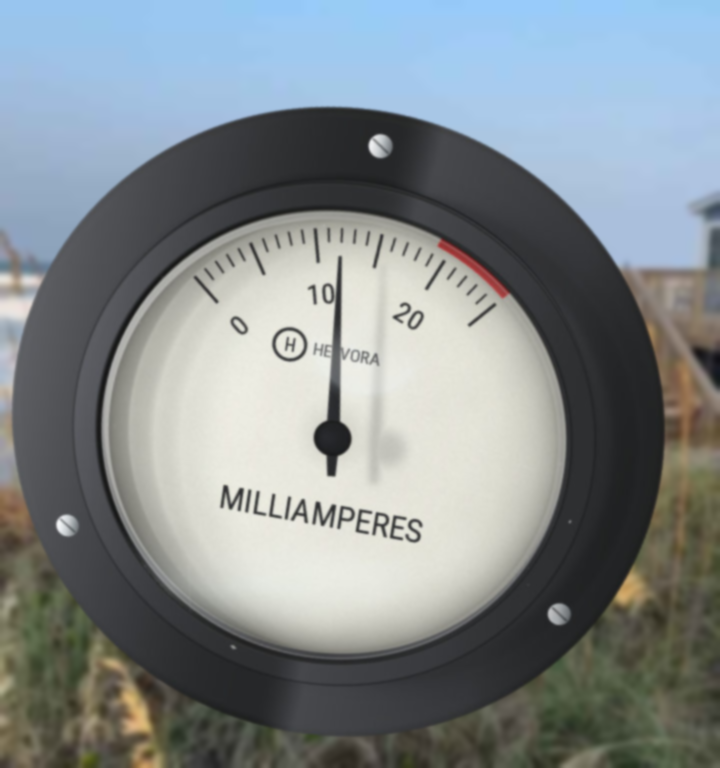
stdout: value=12 unit=mA
